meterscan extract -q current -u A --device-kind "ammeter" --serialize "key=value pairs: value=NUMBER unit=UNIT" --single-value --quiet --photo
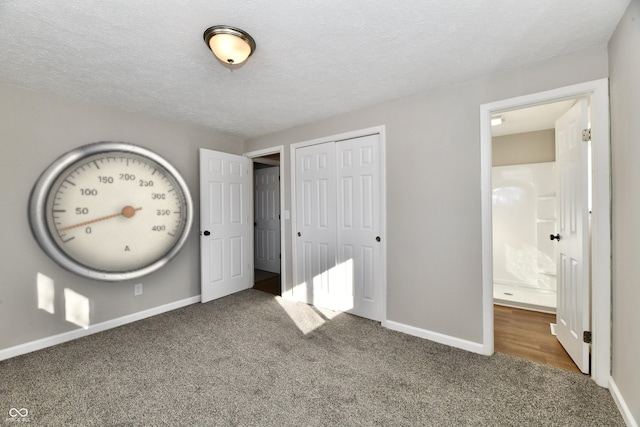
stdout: value=20 unit=A
